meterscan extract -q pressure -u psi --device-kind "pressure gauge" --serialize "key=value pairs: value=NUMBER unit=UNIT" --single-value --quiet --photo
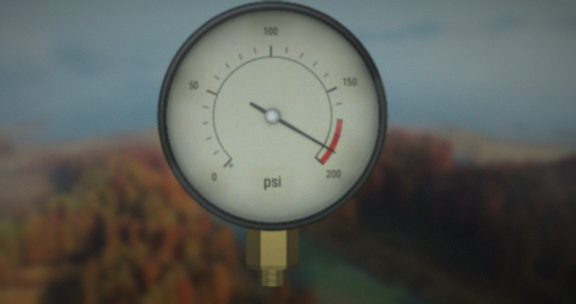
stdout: value=190 unit=psi
